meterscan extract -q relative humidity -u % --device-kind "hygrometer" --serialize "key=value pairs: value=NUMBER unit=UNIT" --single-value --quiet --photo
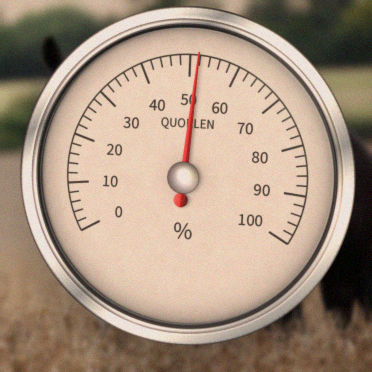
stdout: value=52 unit=%
